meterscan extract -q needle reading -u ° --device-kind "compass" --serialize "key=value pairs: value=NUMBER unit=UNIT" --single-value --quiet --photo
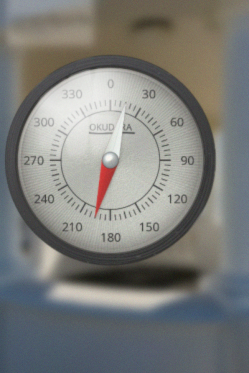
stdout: value=195 unit=°
